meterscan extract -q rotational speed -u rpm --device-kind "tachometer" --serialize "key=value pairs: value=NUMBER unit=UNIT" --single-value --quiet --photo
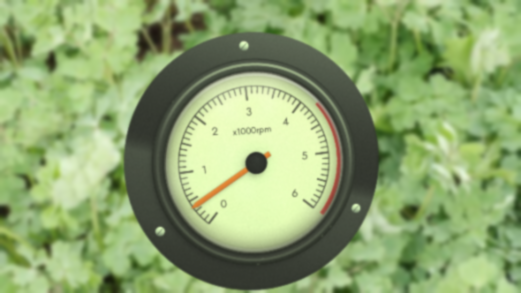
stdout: value=400 unit=rpm
